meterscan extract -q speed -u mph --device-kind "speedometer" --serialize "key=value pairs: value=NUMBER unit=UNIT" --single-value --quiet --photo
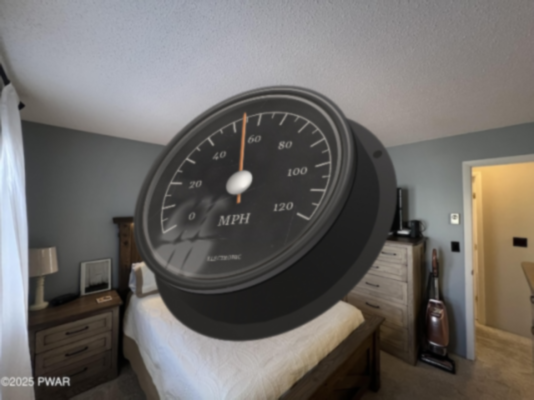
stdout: value=55 unit=mph
